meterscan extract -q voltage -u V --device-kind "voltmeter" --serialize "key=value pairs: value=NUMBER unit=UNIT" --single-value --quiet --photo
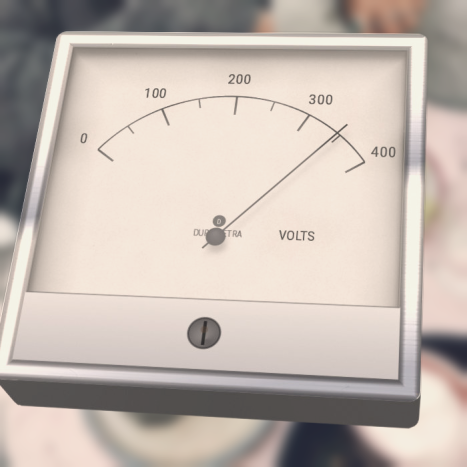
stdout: value=350 unit=V
